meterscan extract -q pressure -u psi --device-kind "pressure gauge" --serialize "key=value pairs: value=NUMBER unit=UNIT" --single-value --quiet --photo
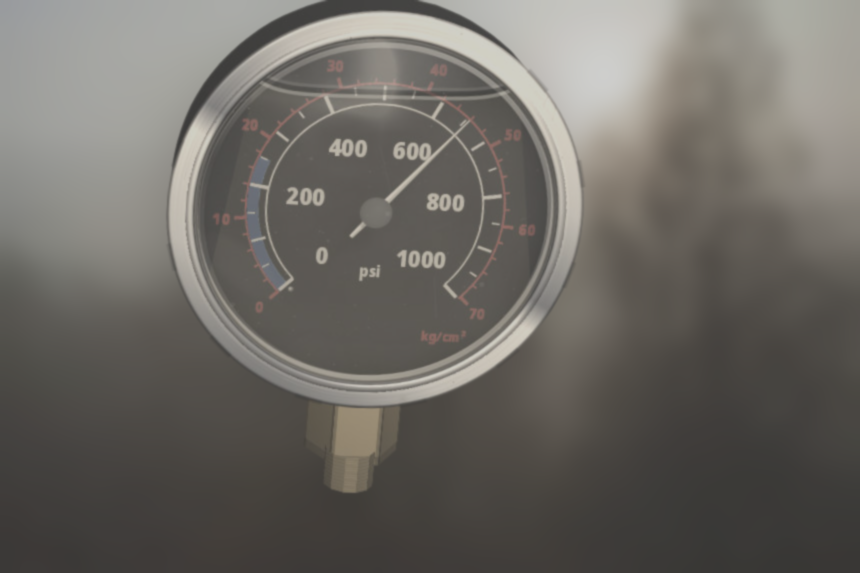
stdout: value=650 unit=psi
